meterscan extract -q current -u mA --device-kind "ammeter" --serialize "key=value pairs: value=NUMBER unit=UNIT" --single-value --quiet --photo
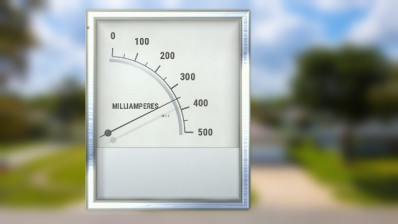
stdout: value=350 unit=mA
